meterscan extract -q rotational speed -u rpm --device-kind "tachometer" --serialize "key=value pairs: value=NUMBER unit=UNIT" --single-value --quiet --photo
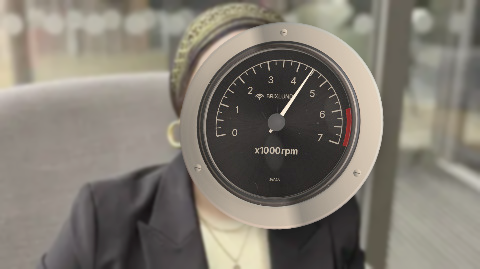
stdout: value=4500 unit=rpm
